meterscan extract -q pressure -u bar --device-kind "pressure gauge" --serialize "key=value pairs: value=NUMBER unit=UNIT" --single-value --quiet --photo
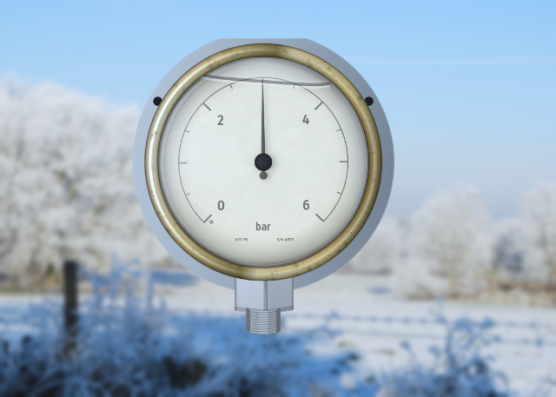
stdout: value=3 unit=bar
